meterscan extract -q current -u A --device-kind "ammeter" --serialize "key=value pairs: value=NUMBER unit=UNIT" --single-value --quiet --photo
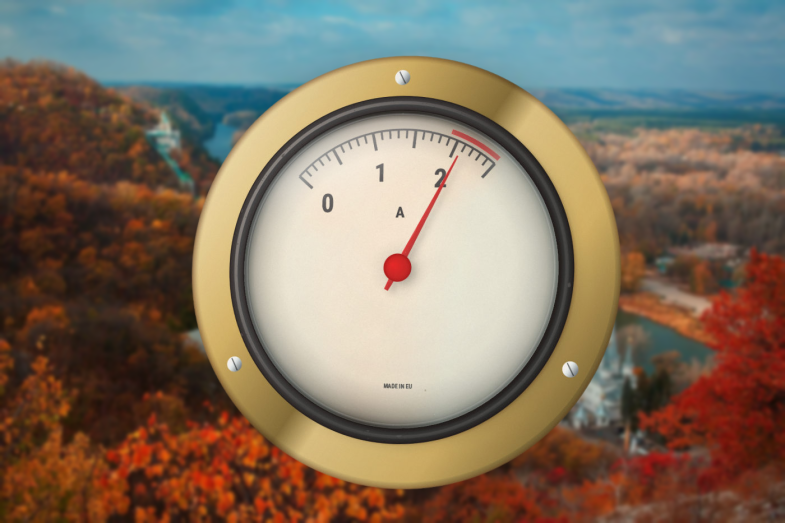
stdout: value=2.1 unit=A
